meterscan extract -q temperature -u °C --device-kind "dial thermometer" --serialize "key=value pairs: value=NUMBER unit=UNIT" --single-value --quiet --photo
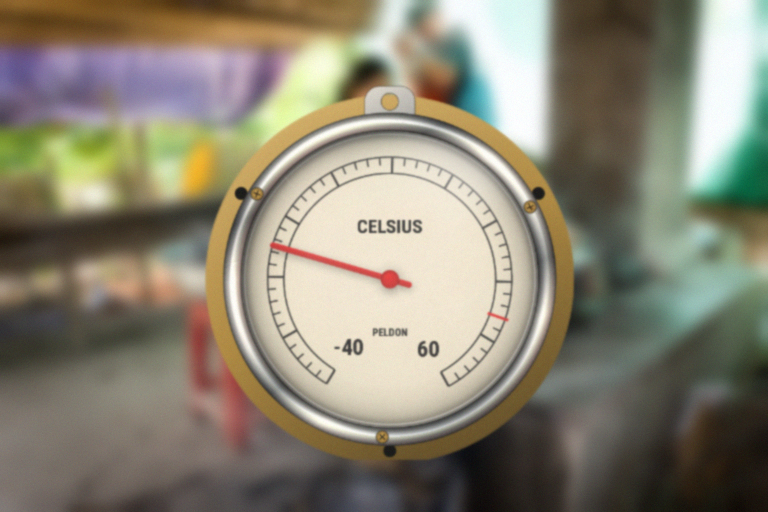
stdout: value=-15 unit=°C
